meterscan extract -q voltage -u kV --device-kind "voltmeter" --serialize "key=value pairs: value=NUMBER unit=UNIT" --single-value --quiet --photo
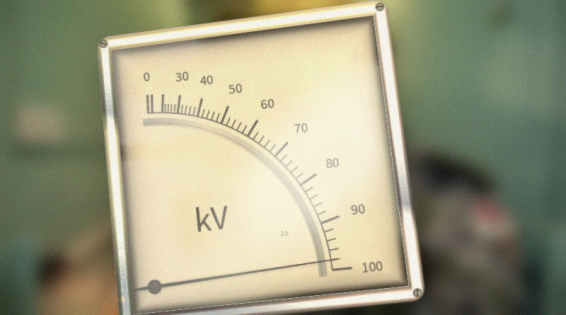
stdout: value=98 unit=kV
